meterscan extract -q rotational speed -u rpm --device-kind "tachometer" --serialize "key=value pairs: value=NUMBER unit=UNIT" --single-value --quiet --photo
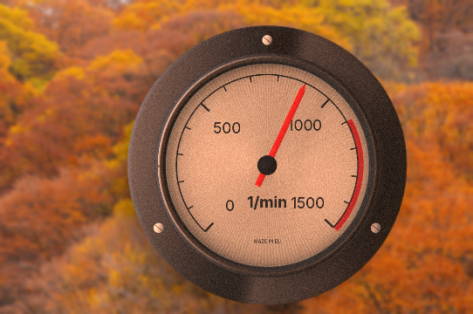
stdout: value=900 unit=rpm
